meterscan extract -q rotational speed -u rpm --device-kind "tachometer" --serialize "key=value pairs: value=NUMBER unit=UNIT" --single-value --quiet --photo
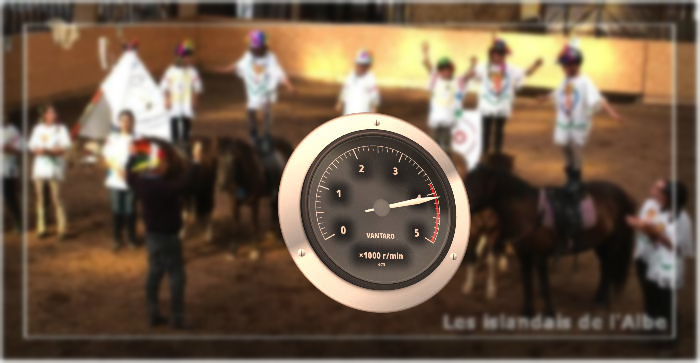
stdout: value=4100 unit=rpm
